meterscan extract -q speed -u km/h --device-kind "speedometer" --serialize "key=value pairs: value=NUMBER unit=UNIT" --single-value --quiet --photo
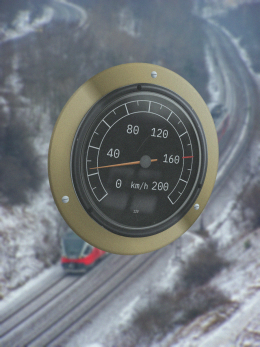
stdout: value=25 unit=km/h
